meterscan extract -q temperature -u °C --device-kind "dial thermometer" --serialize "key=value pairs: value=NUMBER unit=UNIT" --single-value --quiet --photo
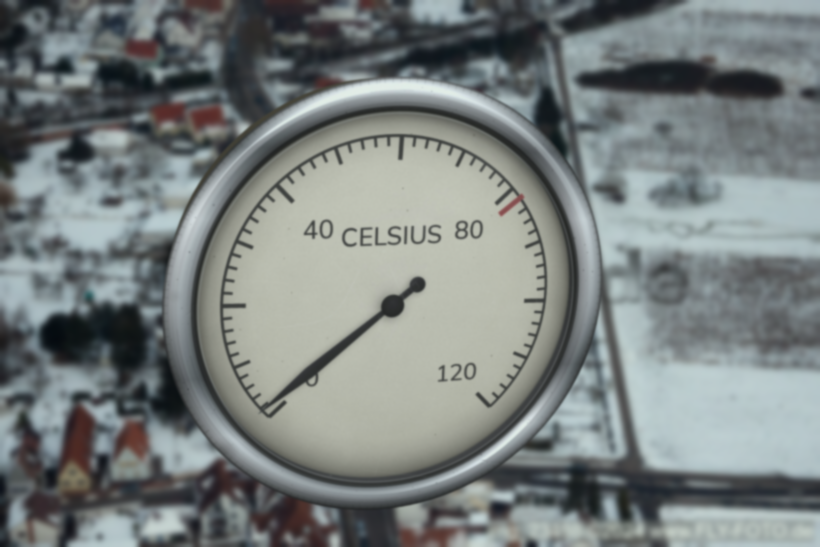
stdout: value=2 unit=°C
